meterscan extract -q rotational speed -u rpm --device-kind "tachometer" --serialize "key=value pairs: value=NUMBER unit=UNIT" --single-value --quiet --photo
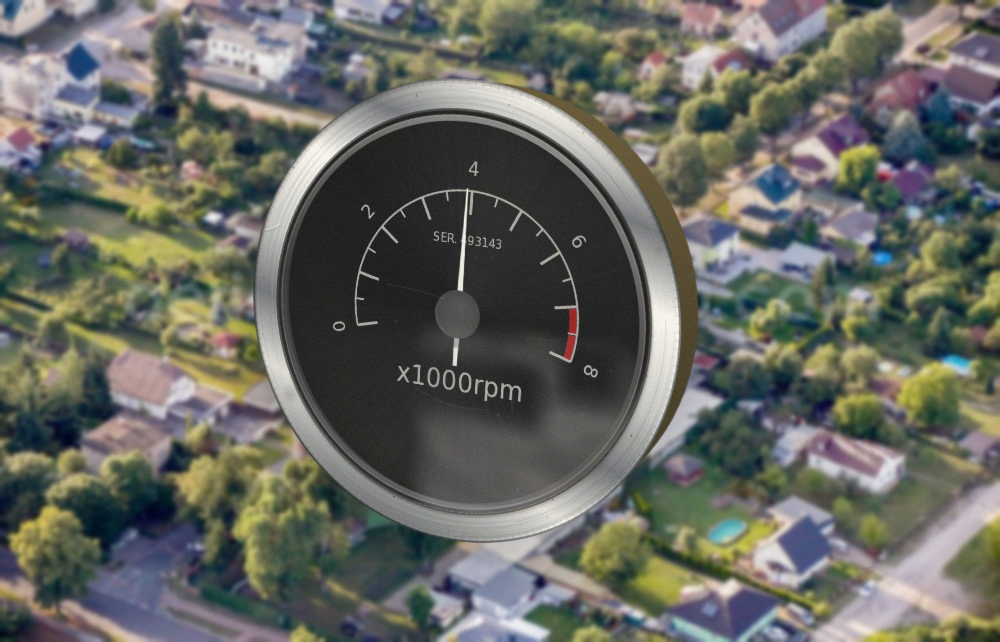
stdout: value=4000 unit=rpm
